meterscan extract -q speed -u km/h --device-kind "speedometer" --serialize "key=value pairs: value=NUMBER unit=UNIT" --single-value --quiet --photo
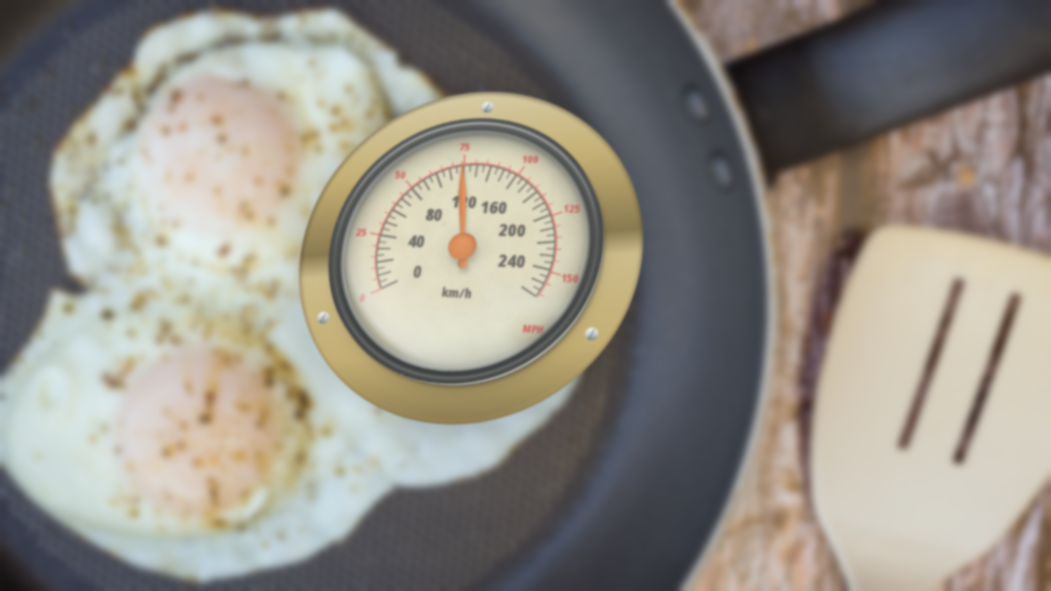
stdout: value=120 unit=km/h
